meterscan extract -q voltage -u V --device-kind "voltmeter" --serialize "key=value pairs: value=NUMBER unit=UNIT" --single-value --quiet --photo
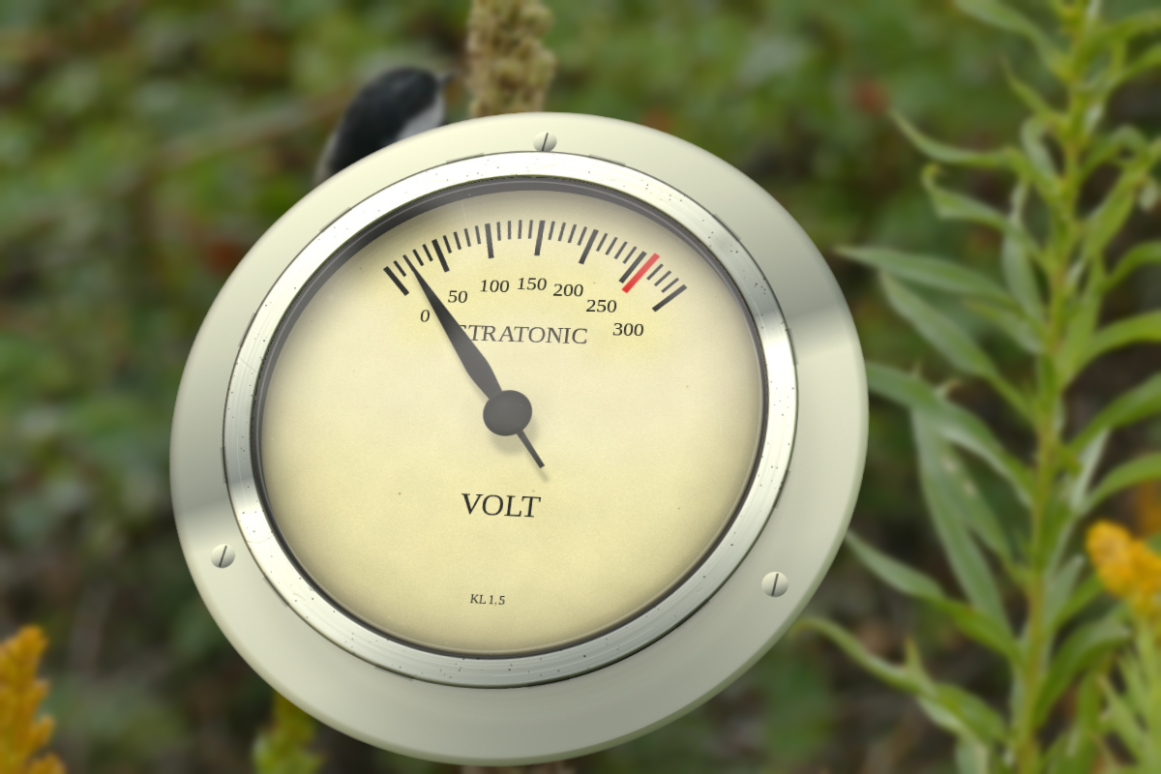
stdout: value=20 unit=V
